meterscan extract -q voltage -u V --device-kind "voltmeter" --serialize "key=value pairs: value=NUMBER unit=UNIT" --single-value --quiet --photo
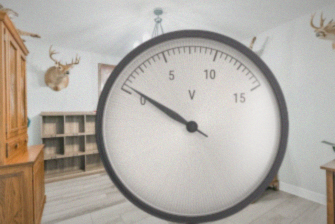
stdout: value=0.5 unit=V
